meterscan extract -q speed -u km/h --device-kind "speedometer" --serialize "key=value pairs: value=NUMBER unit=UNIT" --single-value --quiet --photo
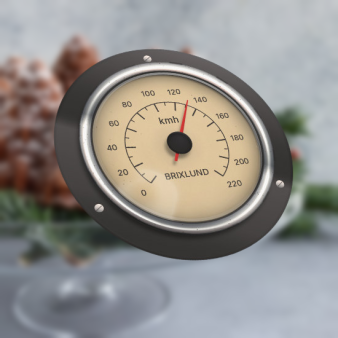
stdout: value=130 unit=km/h
